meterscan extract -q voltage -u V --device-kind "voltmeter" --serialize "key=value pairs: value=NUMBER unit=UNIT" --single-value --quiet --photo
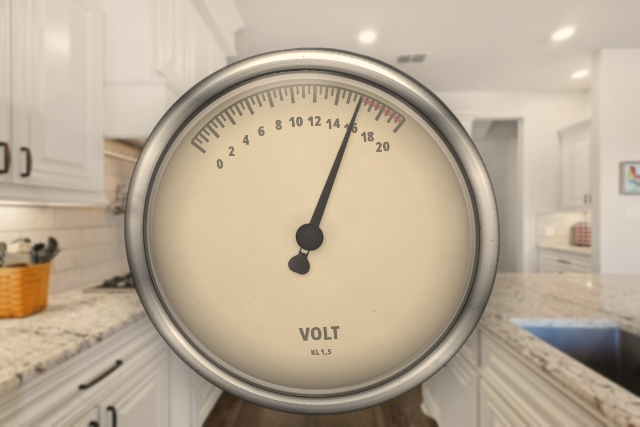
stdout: value=16 unit=V
